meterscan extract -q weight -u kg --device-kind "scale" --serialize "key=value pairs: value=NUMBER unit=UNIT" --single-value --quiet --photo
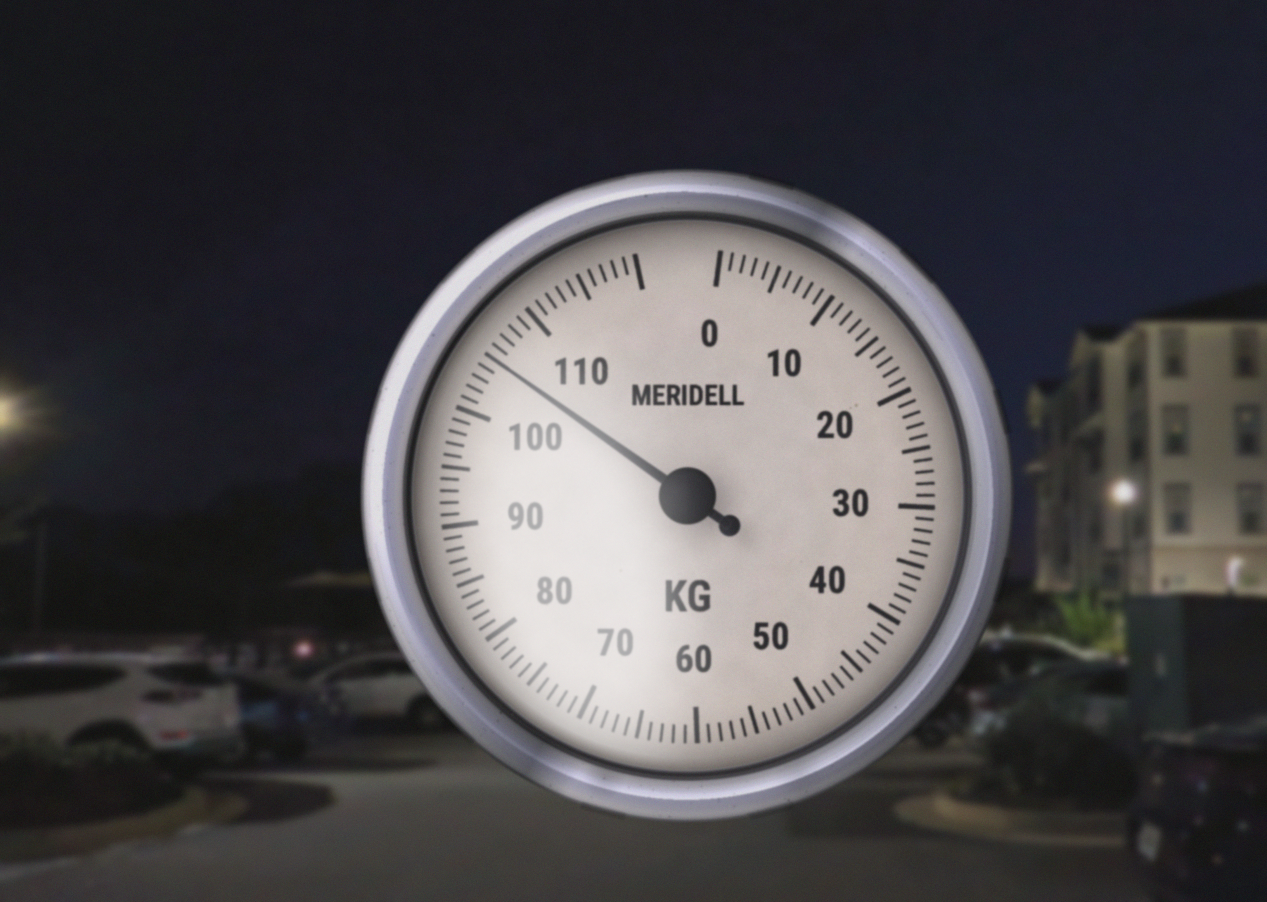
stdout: value=105 unit=kg
